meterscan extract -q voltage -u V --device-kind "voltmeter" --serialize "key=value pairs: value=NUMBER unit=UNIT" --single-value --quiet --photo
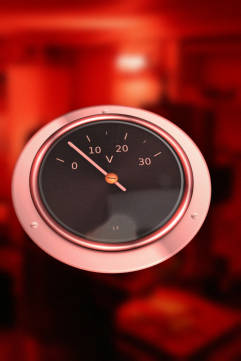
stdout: value=5 unit=V
